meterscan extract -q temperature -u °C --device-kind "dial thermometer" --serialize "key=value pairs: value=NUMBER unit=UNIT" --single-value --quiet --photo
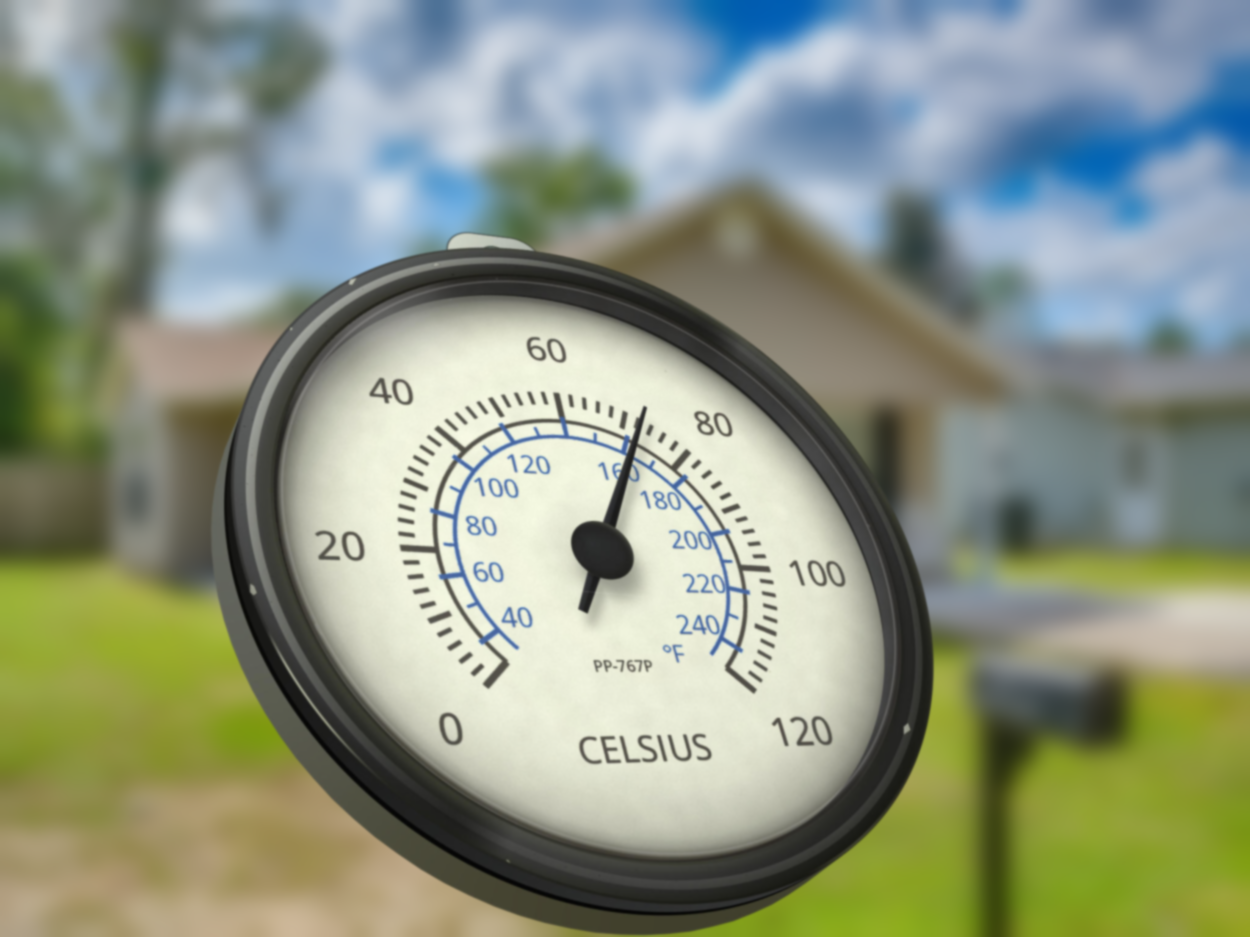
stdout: value=72 unit=°C
